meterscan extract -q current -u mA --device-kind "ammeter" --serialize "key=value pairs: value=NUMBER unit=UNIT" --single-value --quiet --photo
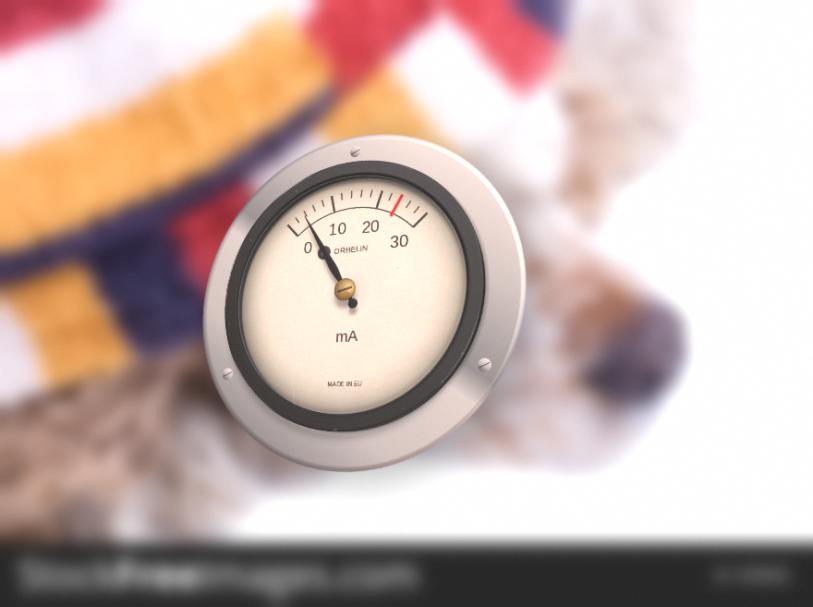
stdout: value=4 unit=mA
